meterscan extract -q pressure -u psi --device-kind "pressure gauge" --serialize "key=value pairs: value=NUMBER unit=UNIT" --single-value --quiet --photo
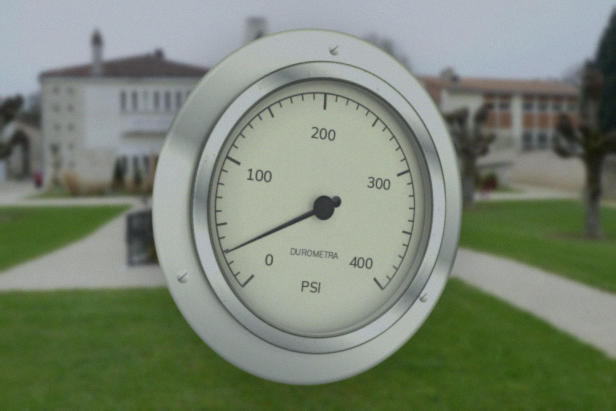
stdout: value=30 unit=psi
